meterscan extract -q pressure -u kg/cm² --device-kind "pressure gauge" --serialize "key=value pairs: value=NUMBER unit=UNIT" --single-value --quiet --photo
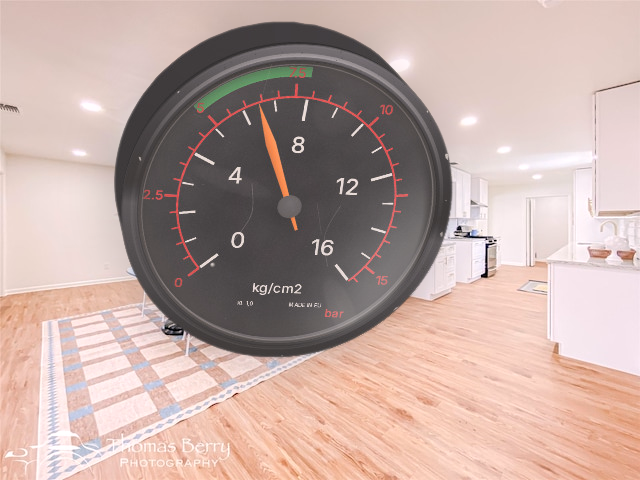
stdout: value=6.5 unit=kg/cm²
